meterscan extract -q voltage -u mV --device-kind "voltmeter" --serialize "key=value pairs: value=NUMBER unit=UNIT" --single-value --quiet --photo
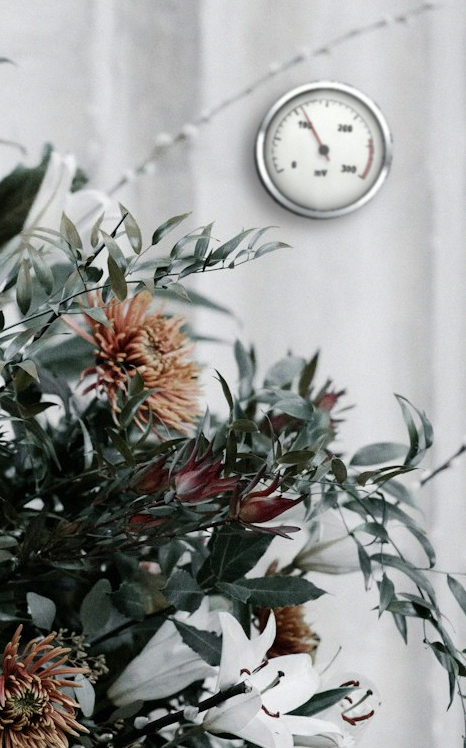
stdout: value=110 unit=mV
